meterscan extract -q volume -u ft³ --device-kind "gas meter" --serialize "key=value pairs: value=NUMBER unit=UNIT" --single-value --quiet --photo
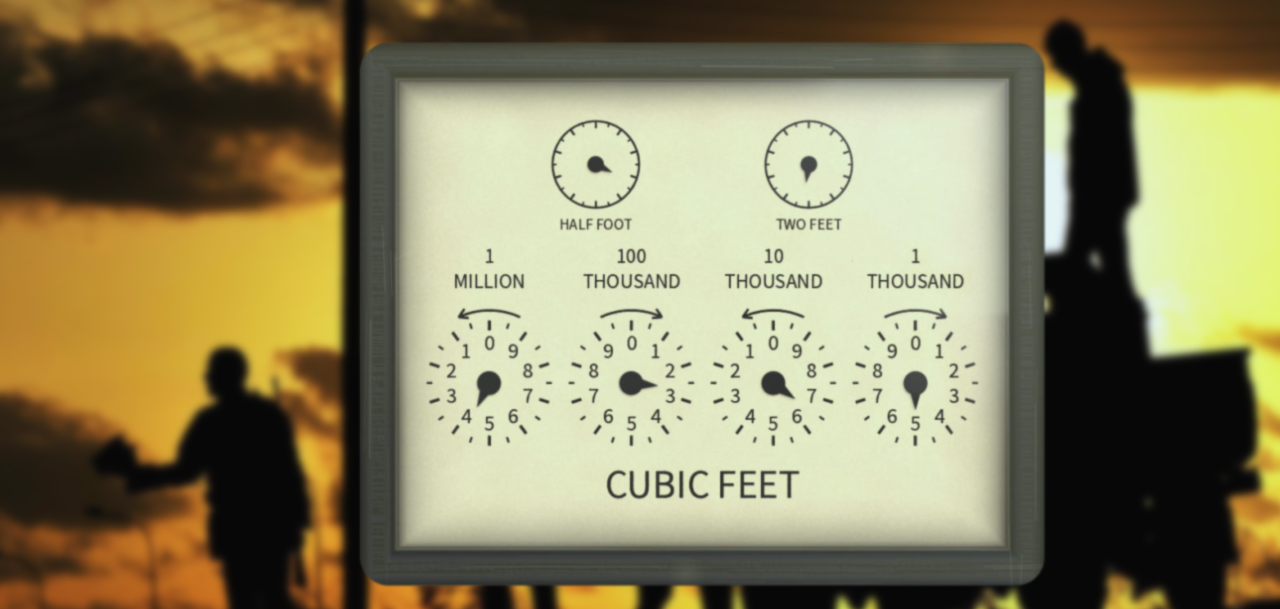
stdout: value=426500 unit=ft³
